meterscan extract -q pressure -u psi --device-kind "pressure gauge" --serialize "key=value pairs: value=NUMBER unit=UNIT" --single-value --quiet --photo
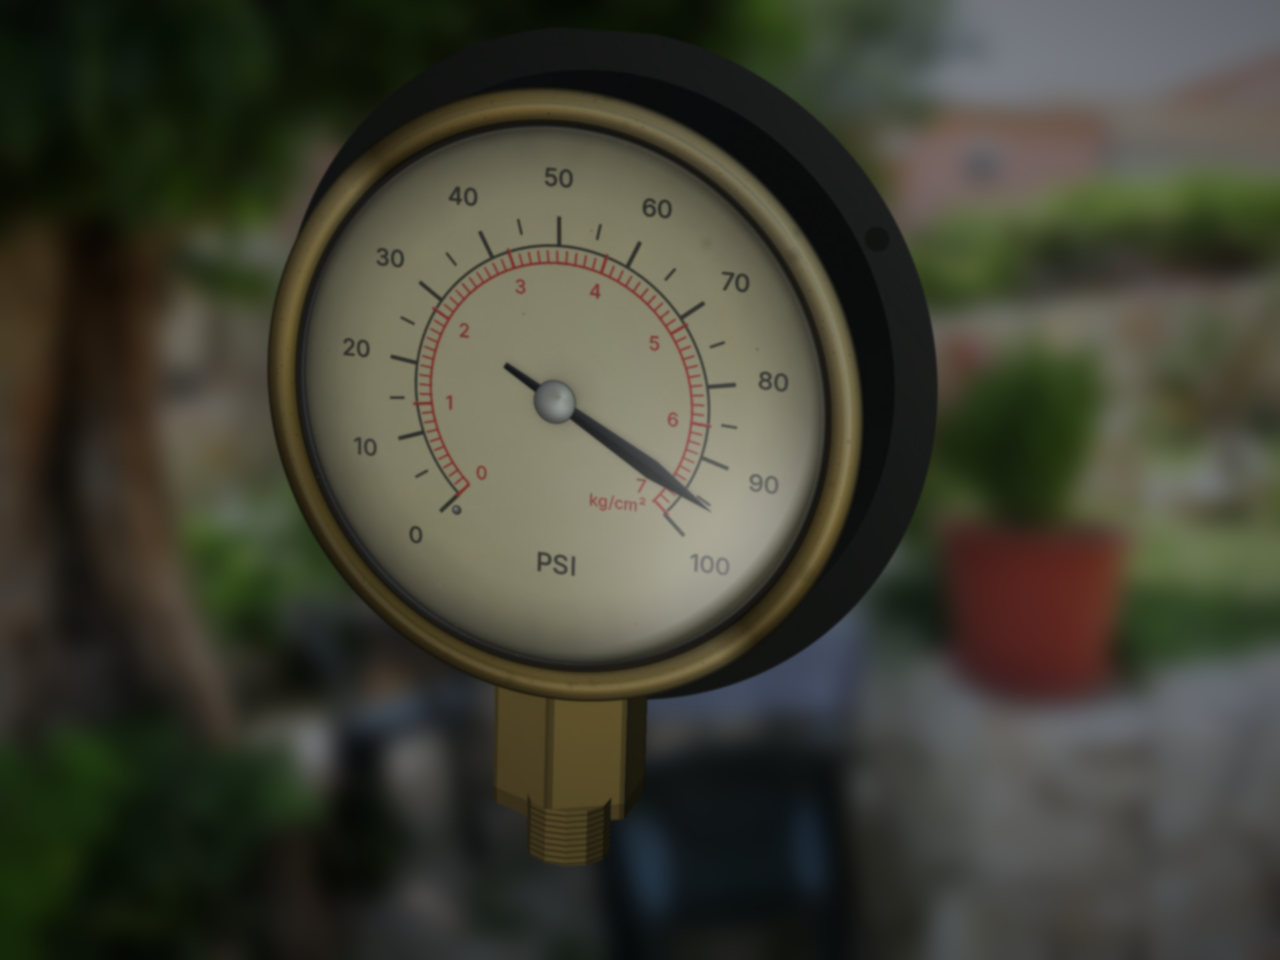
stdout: value=95 unit=psi
